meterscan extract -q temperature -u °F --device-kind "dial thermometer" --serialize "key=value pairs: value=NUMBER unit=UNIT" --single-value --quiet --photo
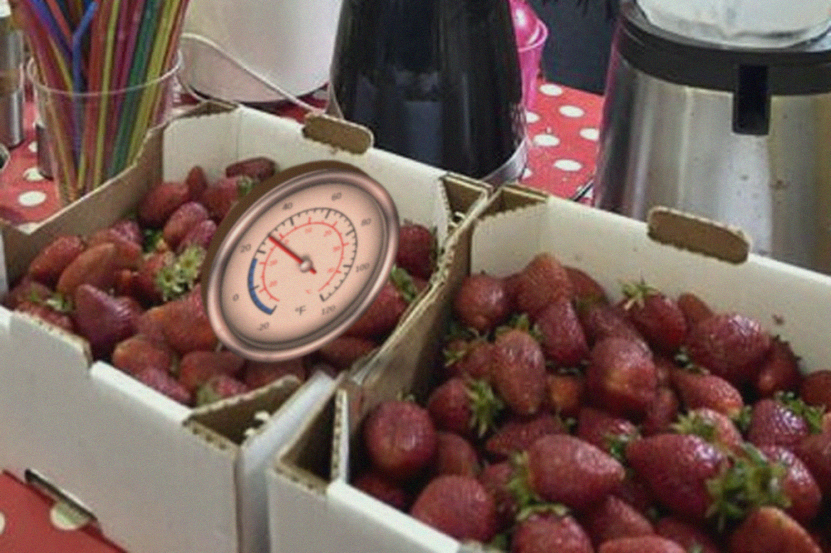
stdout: value=28 unit=°F
